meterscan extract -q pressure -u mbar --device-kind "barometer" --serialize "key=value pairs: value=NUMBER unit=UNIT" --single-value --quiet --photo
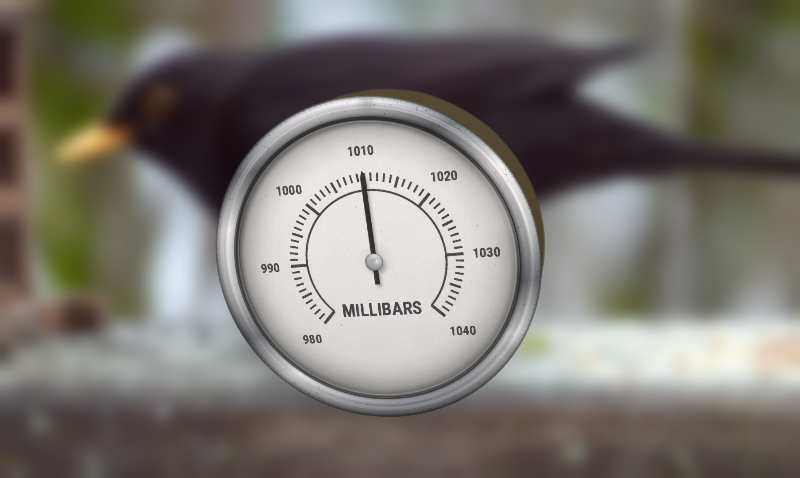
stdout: value=1010 unit=mbar
